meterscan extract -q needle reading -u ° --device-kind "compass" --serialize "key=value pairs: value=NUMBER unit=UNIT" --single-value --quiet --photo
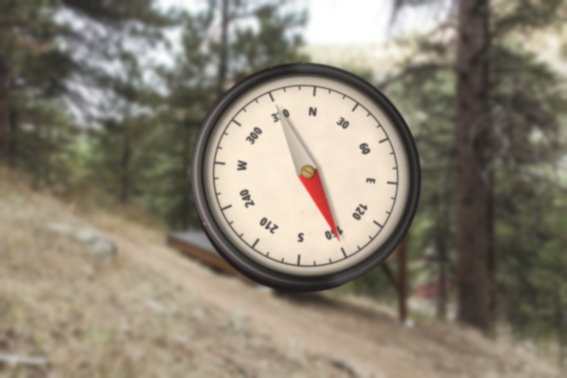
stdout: value=150 unit=°
